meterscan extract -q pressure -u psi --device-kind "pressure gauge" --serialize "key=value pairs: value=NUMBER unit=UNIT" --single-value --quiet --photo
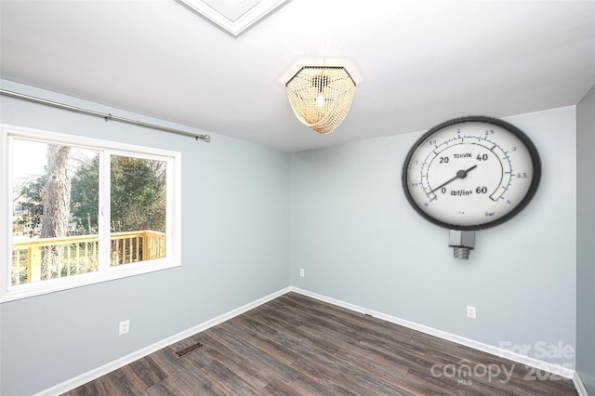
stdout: value=2.5 unit=psi
